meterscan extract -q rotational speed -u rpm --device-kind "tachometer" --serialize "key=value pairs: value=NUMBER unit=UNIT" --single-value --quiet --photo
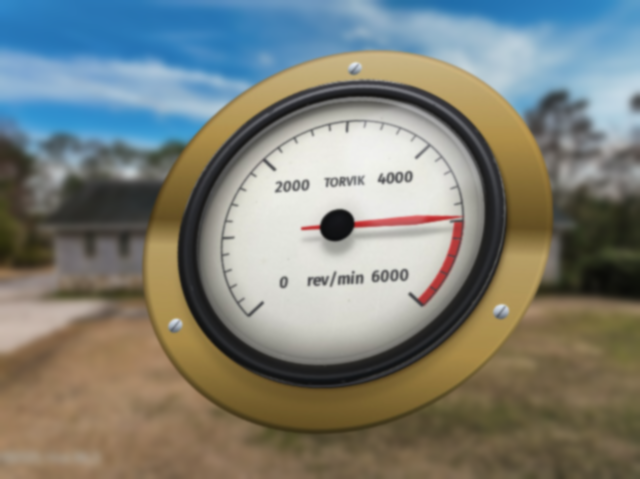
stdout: value=5000 unit=rpm
